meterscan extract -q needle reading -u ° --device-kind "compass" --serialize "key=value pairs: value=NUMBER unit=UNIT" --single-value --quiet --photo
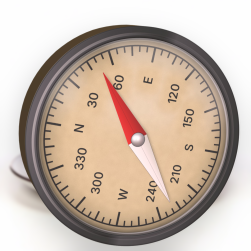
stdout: value=50 unit=°
